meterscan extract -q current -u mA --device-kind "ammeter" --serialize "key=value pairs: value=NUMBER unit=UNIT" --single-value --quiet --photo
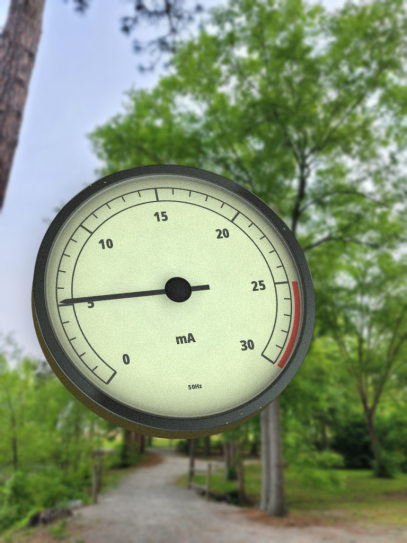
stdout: value=5 unit=mA
